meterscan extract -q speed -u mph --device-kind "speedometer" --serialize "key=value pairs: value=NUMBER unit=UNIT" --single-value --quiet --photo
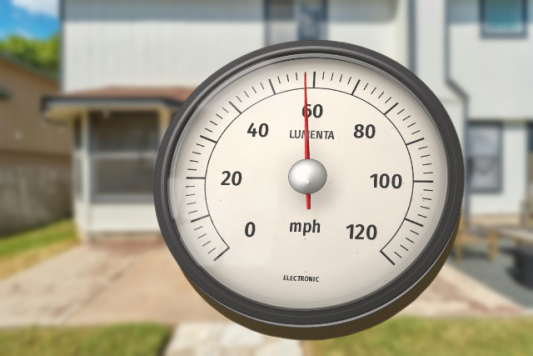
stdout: value=58 unit=mph
